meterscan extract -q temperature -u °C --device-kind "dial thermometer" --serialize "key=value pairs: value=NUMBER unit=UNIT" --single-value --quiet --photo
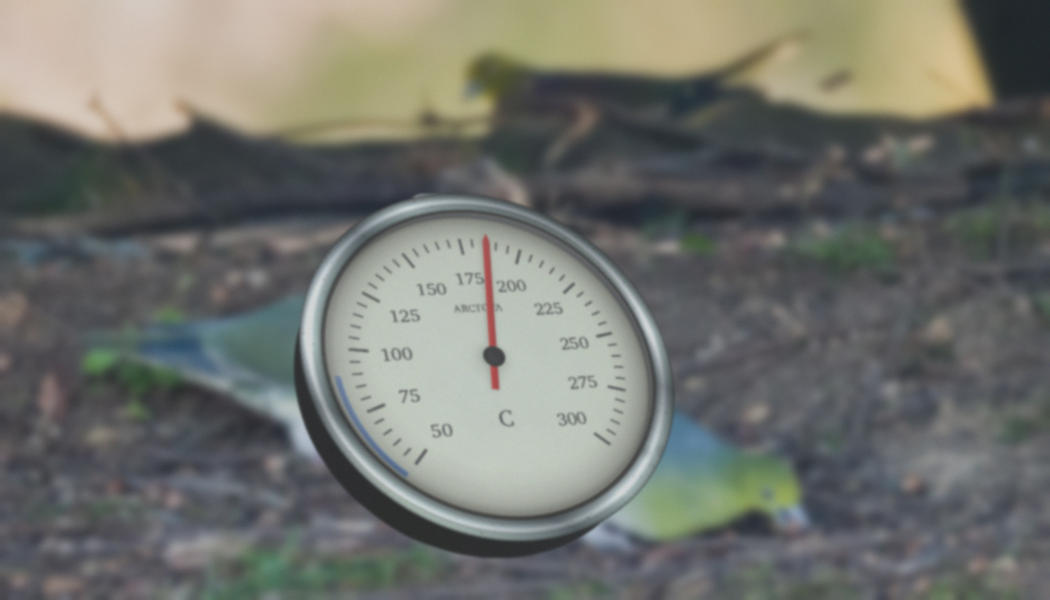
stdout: value=185 unit=°C
